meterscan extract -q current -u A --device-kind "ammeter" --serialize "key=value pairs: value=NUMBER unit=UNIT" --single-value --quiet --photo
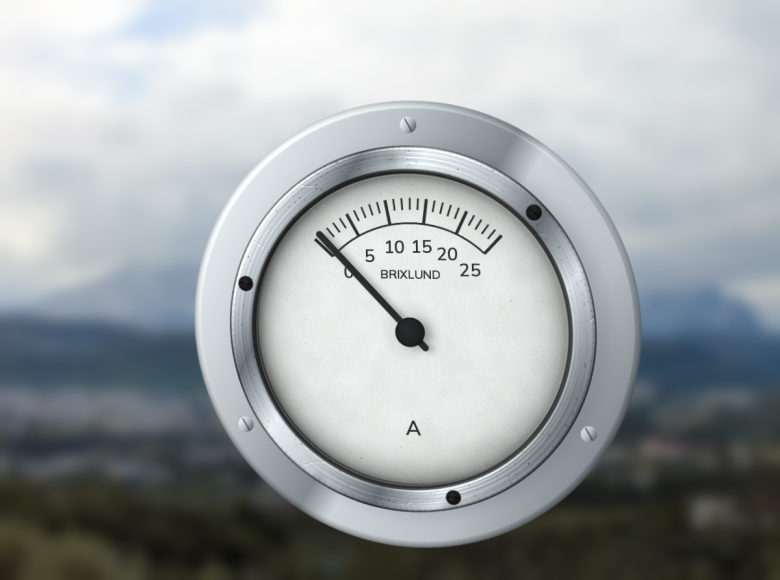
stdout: value=1 unit=A
